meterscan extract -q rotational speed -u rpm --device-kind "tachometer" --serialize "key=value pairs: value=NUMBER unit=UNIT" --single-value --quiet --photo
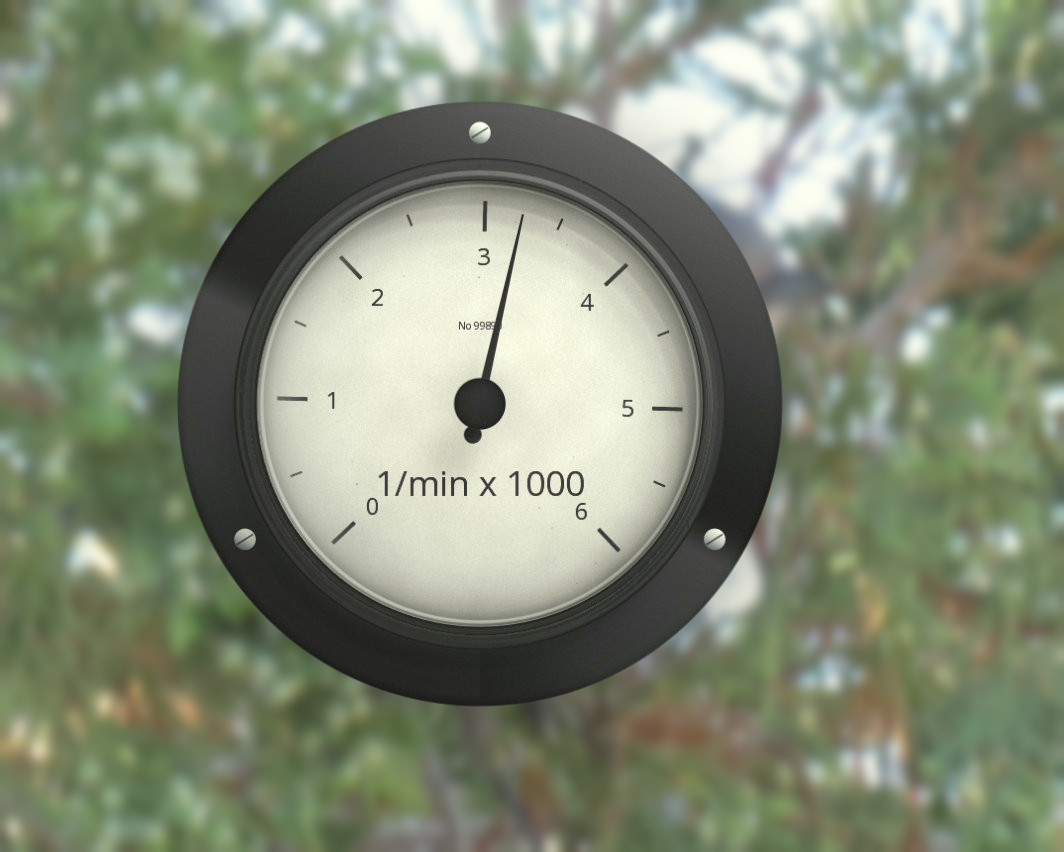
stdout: value=3250 unit=rpm
